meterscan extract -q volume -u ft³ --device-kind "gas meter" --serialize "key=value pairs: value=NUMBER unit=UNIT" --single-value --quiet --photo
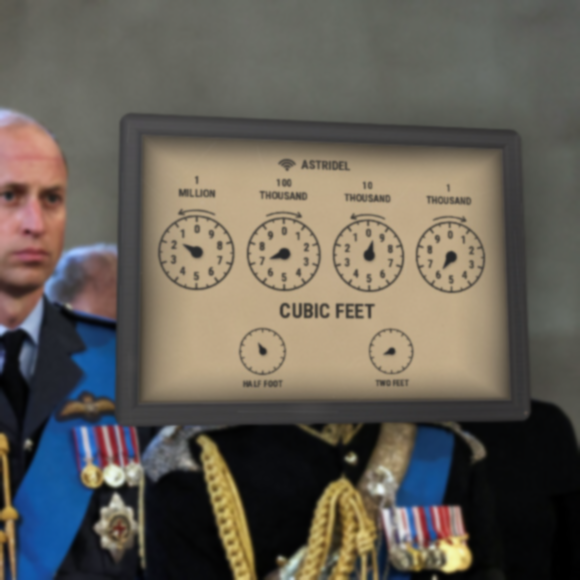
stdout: value=169600 unit=ft³
